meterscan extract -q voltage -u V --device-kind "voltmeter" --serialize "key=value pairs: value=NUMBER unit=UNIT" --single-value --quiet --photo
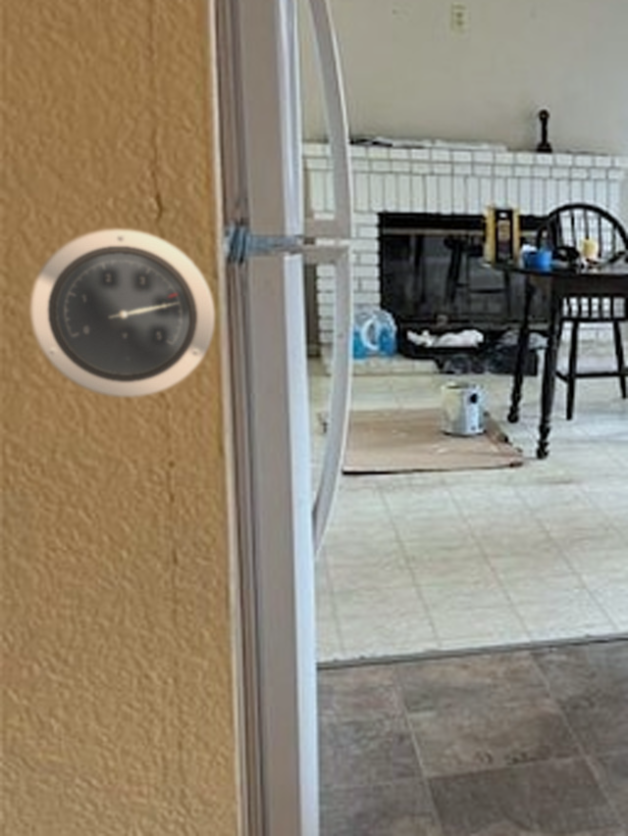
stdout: value=4 unit=V
